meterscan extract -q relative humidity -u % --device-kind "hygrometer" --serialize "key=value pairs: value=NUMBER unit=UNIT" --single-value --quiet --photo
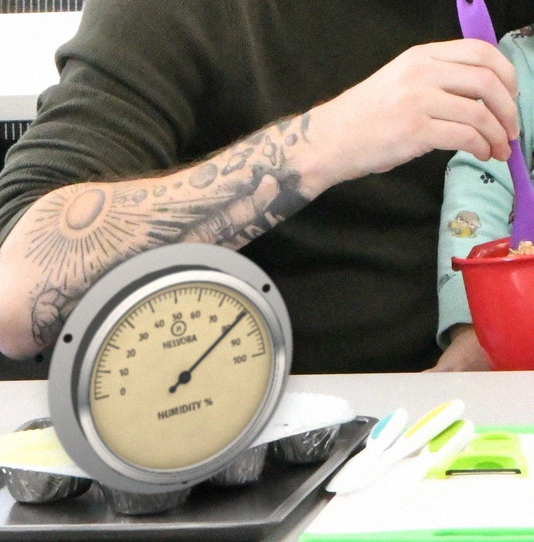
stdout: value=80 unit=%
